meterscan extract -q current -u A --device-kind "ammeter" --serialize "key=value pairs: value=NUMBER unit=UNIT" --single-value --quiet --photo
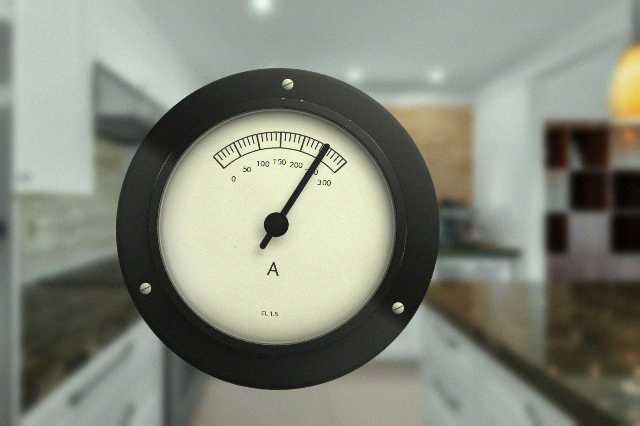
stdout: value=250 unit=A
